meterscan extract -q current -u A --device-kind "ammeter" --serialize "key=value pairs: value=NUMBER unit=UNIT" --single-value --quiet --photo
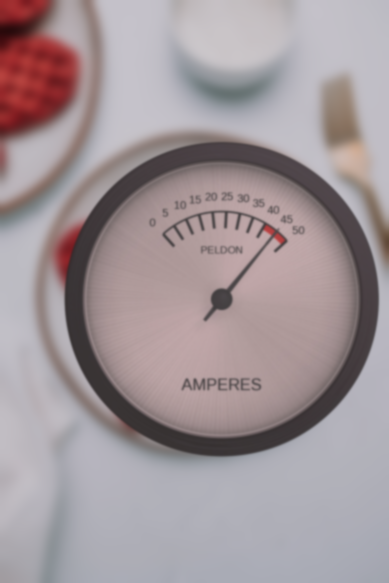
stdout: value=45 unit=A
